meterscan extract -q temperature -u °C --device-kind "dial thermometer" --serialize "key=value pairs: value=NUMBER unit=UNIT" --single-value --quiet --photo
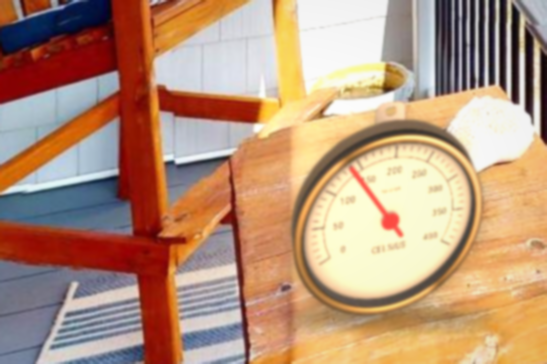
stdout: value=140 unit=°C
